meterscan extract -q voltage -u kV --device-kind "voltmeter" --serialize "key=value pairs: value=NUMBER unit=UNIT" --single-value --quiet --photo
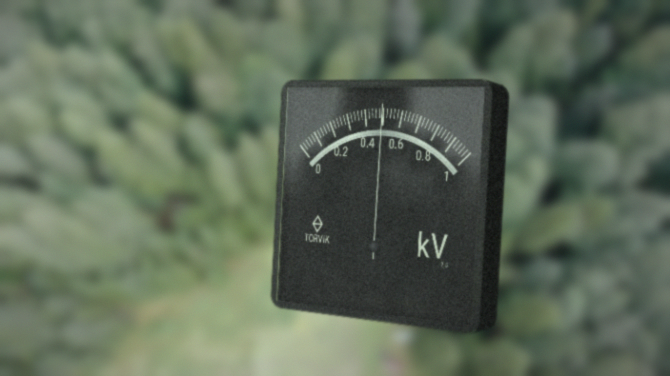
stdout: value=0.5 unit=kV
